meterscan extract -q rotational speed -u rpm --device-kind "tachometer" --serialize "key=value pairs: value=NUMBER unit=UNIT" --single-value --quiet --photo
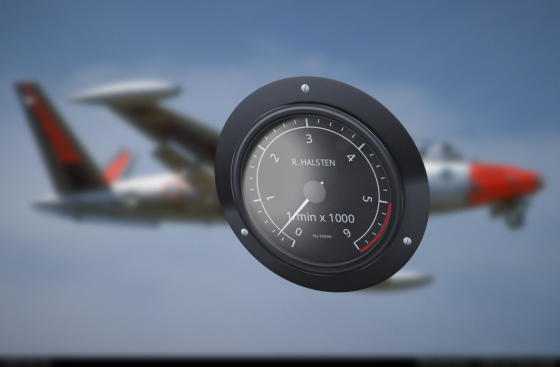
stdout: value=300 unit=rpm
